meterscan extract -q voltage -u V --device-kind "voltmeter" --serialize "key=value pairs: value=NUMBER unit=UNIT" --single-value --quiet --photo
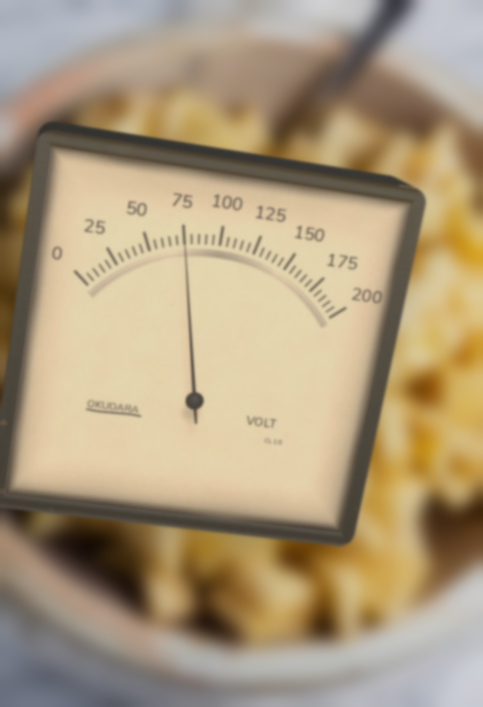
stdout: value=75 unit=V
